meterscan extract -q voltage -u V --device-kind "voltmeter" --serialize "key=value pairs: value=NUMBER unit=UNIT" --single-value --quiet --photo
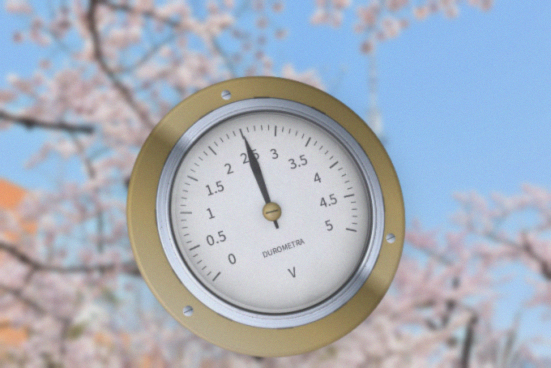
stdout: value=2.5 unit=V
